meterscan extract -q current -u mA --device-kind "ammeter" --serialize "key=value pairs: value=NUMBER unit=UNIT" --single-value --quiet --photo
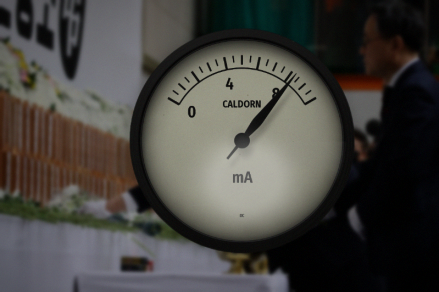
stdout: value=8.25 unit=mA
